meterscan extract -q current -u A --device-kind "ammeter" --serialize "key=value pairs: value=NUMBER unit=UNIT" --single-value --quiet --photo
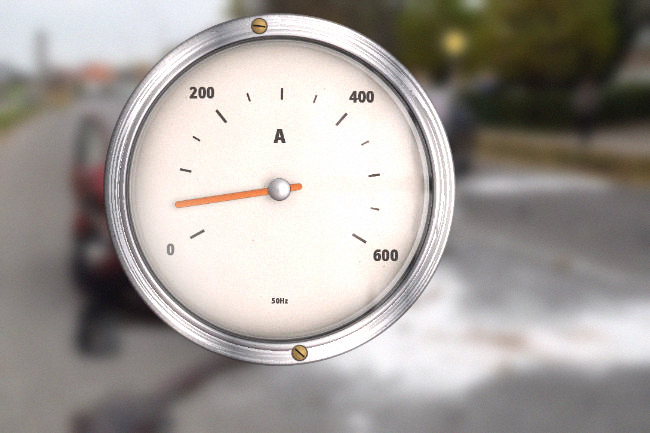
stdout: value=50 unit=A
